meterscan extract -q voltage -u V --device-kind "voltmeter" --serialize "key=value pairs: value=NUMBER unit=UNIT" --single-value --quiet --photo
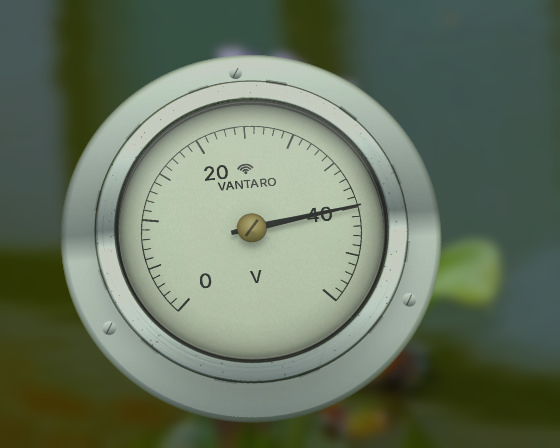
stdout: value=40 unit=V
